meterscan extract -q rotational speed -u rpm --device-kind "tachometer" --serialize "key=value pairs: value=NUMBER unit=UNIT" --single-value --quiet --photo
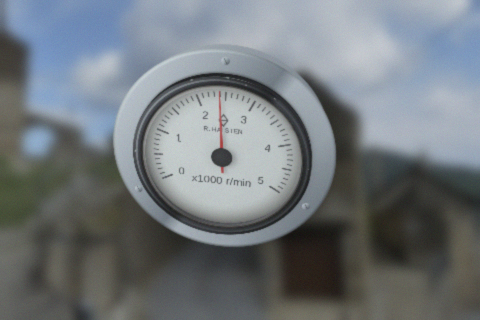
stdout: value=2400 unit=rpm
